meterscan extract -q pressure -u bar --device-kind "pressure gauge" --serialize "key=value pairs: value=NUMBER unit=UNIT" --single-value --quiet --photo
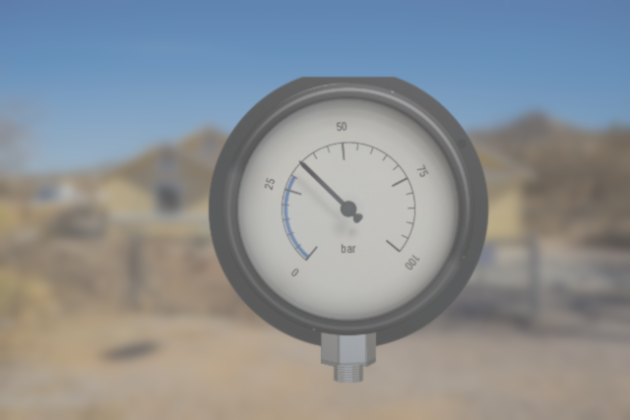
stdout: value=35 unit=bar
